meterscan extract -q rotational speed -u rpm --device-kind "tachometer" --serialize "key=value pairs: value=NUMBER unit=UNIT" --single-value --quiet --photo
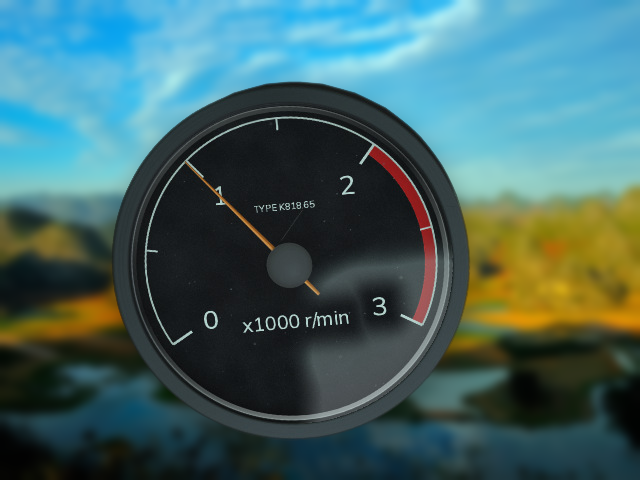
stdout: value=1000 unit=rpm
